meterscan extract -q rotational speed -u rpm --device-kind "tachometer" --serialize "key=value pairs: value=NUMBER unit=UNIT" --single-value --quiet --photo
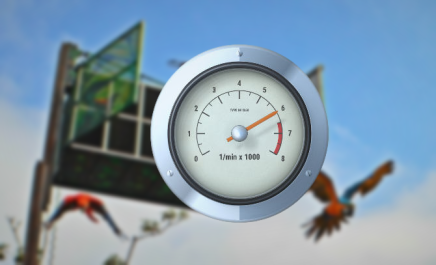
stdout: value=6000 unit=rpm
